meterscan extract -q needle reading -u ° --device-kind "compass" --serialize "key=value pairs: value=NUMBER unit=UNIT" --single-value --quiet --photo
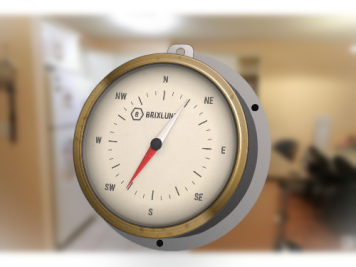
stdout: value=210 unit=°
